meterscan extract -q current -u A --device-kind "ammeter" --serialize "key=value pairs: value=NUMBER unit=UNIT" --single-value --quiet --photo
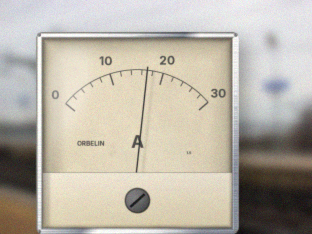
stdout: value=17 unit=A
